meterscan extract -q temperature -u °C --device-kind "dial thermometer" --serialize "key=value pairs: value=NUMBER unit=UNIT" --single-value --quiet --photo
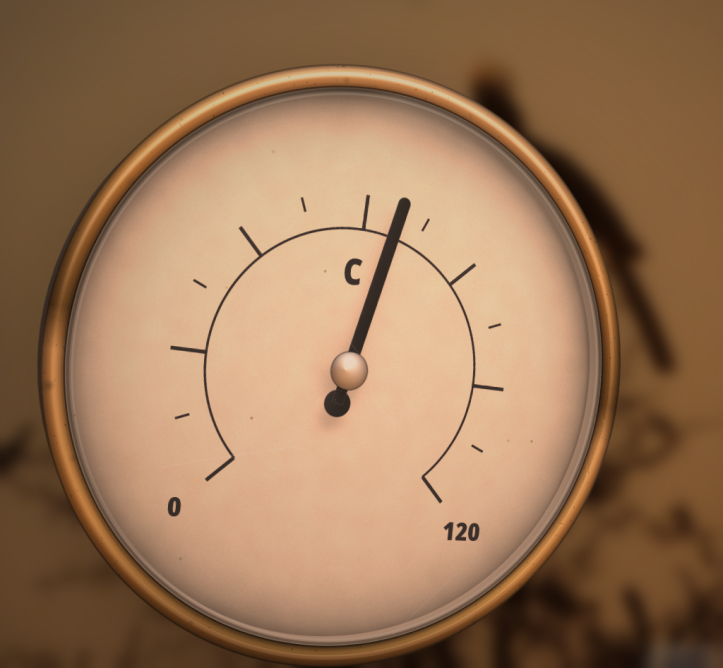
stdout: value=65 unit=°C
